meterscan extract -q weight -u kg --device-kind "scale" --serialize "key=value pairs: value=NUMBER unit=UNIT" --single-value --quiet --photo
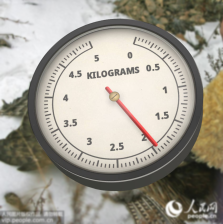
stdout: value=1.95 unit=kg
